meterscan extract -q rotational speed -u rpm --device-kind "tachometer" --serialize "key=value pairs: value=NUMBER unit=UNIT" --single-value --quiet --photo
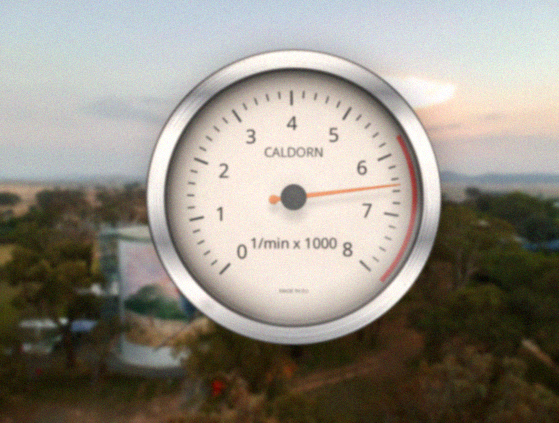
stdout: value=6500 unit=rpm
